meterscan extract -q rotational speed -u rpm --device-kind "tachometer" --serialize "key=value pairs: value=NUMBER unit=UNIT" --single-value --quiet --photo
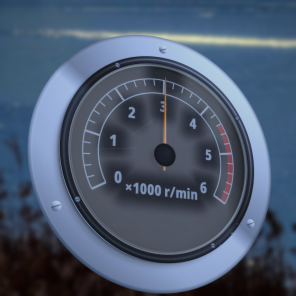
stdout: value=3000 unit=rpm
